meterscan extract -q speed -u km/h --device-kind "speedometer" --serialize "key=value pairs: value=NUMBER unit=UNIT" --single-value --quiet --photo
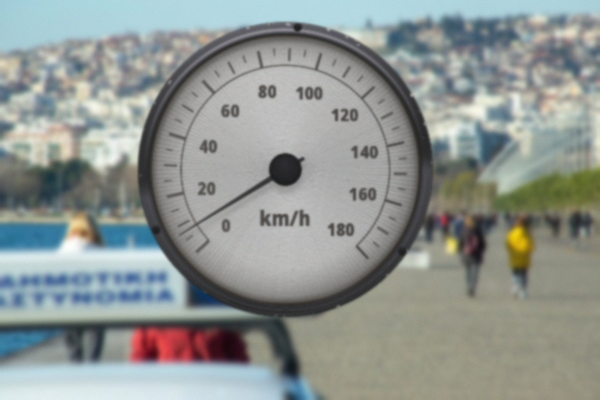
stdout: value=7.5 unit=km/h
